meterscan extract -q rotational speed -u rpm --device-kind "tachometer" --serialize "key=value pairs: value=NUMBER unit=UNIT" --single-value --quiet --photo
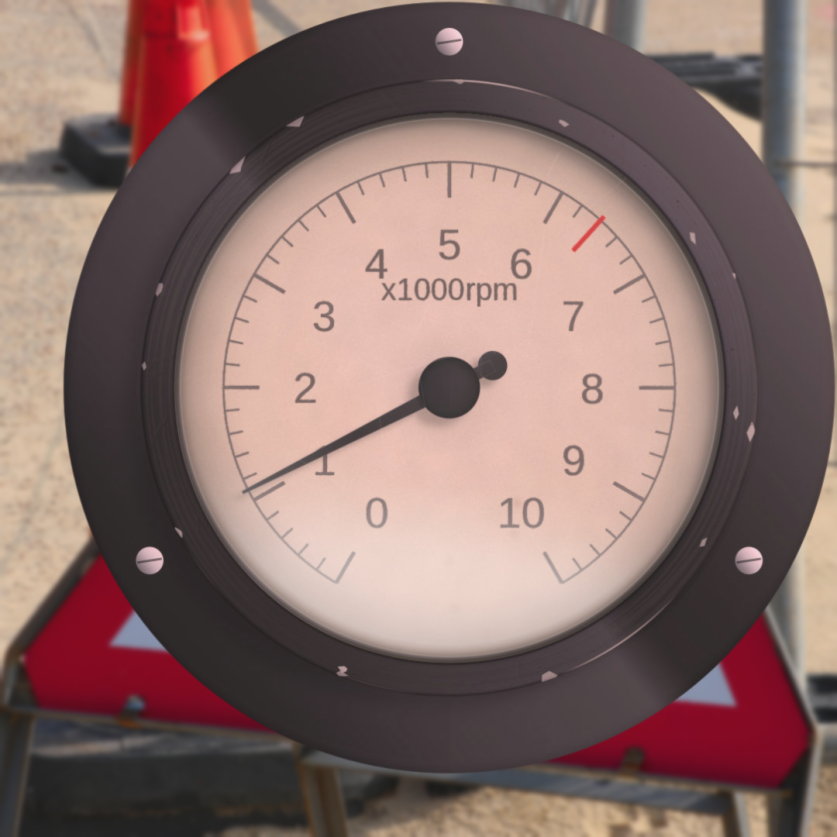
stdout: value=1100 unit=rpm
